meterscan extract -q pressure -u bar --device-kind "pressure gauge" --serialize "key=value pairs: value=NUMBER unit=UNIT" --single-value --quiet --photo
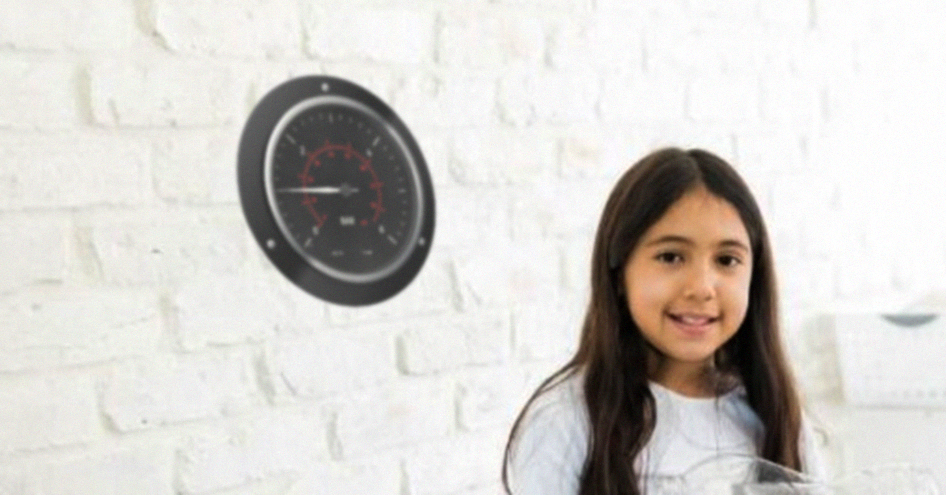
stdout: value=1 unit=bar
